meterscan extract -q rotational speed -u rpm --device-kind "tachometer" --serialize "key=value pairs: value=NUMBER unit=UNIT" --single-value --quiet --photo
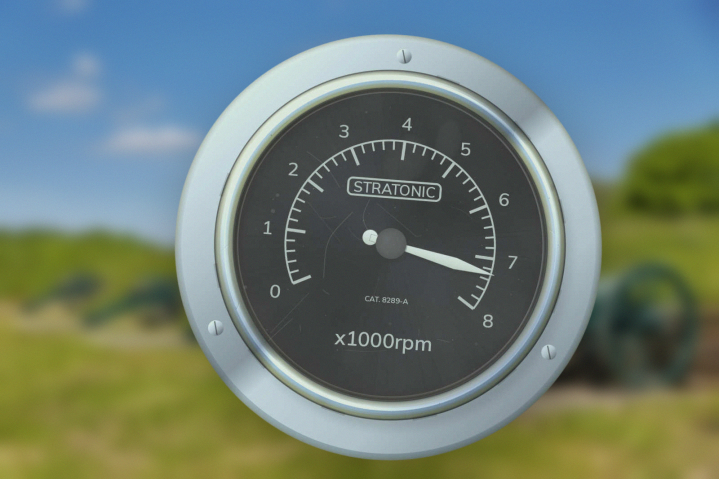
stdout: value=7300 unit=rpm
